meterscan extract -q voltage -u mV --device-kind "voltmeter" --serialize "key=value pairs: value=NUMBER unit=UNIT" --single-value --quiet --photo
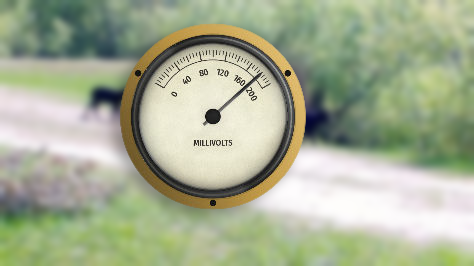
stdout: value=180 unit=mV
